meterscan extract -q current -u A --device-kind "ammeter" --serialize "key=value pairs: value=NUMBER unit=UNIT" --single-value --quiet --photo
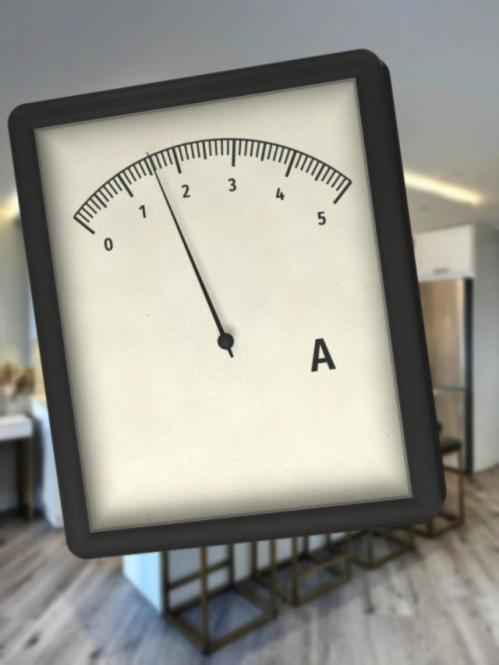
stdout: value=1.6 unit=A
